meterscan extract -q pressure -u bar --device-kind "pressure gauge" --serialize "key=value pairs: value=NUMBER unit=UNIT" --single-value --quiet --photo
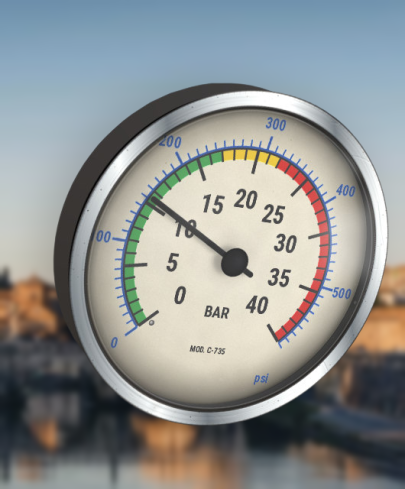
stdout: value=10.5 unit=bar
